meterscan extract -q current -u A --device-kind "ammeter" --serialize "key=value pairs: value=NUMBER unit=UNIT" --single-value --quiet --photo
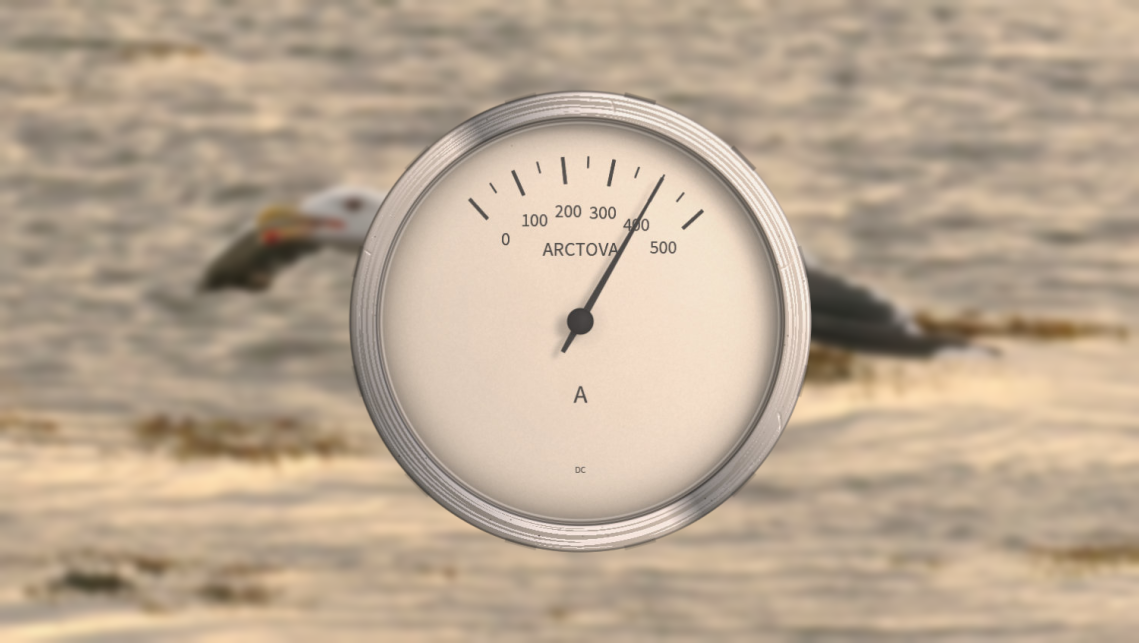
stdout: value=400 unit=A
